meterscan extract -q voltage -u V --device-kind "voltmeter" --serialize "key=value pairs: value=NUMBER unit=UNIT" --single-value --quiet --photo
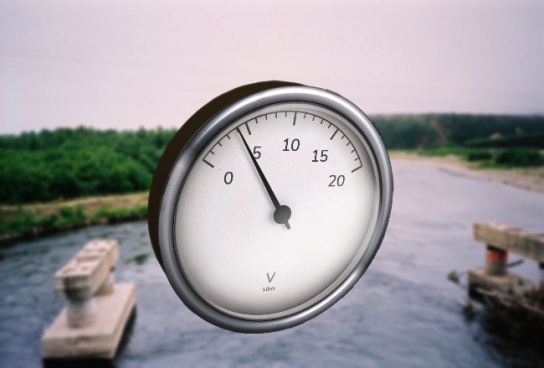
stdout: value=4 unit=V
